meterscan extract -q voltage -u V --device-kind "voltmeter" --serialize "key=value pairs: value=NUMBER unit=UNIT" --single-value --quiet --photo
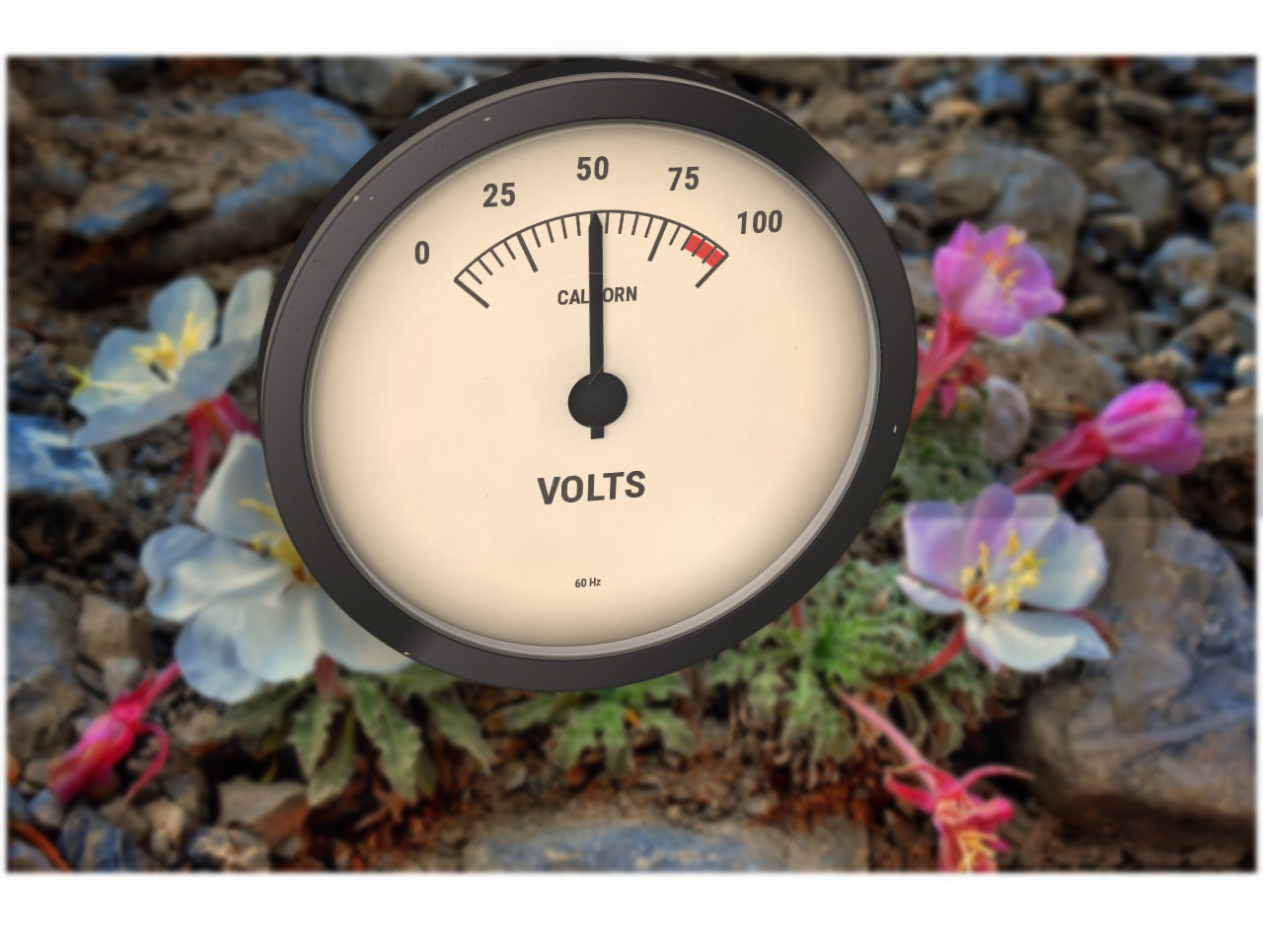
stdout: value=50 unit=V
